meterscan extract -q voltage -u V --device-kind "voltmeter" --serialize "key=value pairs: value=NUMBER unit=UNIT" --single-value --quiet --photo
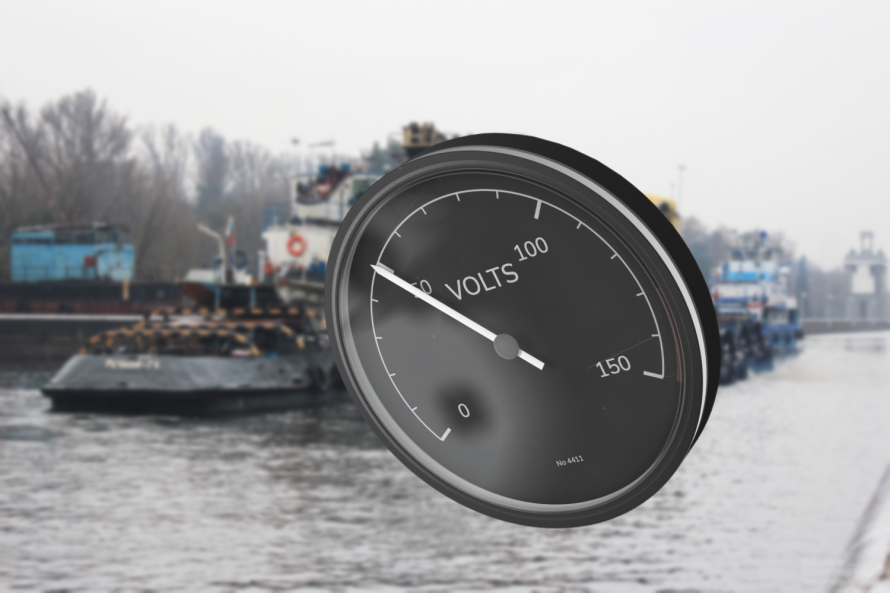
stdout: value=50 unit=V
